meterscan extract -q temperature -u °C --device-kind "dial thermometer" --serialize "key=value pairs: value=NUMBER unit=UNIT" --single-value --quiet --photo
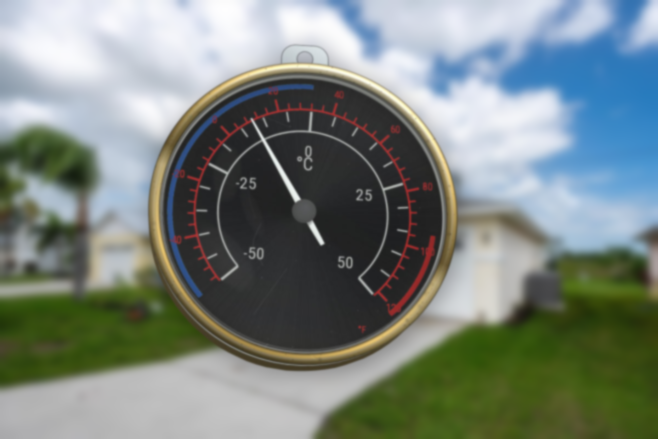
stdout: value=-12.5 unit=°C
